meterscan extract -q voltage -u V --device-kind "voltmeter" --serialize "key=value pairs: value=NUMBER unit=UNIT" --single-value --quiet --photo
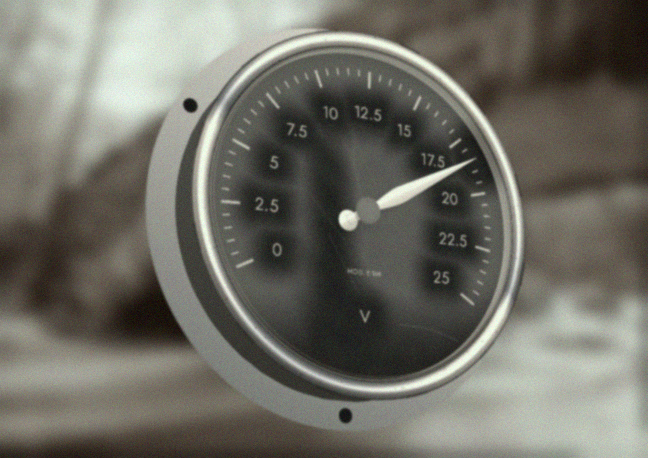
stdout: value=18.5 unit=V
